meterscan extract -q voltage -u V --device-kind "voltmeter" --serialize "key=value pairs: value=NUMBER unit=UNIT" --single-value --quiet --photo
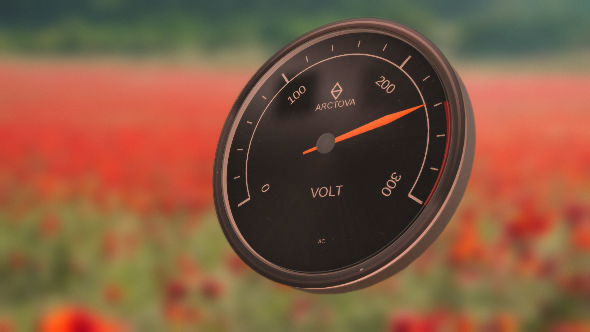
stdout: value=240 unit=V
